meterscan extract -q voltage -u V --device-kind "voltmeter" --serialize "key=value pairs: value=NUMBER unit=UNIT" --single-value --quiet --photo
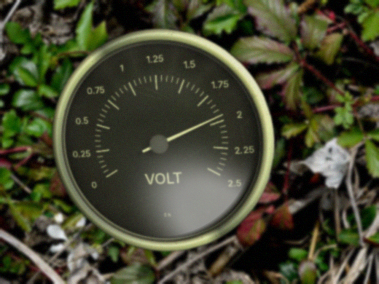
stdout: value=1.95 unit=V
